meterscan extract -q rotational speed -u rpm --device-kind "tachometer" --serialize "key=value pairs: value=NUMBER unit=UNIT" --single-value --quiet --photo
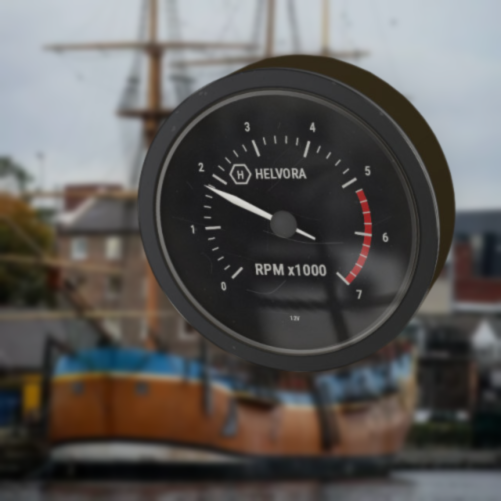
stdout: value=1800 unit=rpm
